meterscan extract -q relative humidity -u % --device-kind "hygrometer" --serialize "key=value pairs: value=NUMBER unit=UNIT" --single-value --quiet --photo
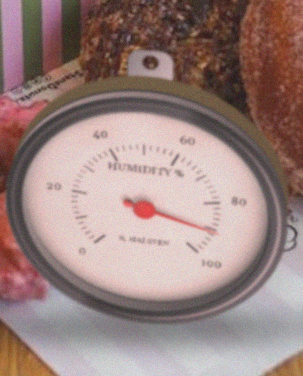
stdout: value=90 unit=%
